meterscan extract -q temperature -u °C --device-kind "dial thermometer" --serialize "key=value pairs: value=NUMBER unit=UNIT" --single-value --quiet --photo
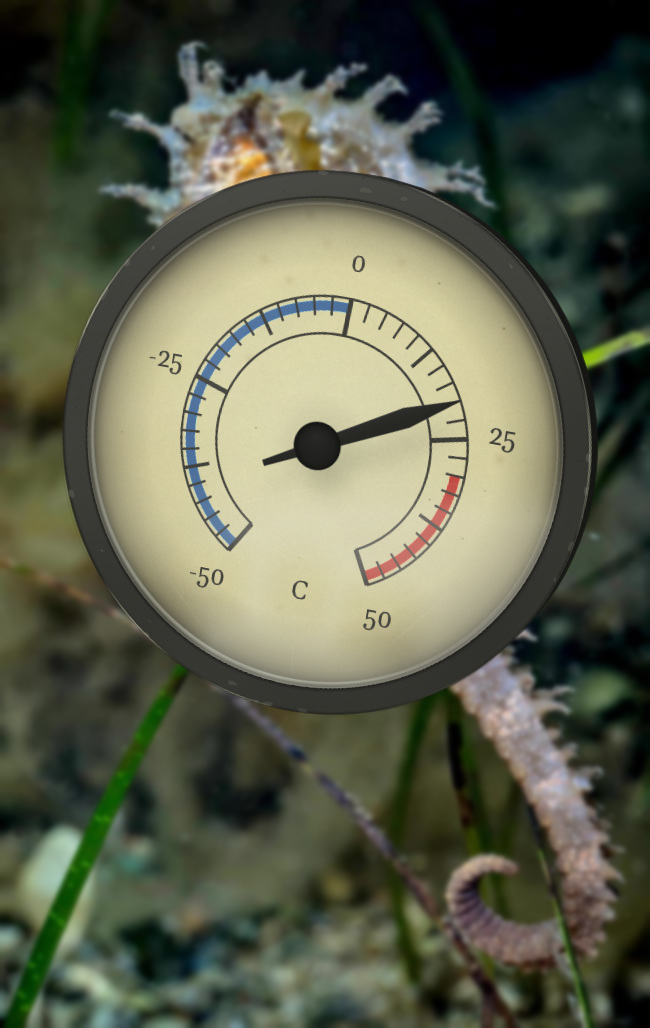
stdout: value=20 unit=°C
